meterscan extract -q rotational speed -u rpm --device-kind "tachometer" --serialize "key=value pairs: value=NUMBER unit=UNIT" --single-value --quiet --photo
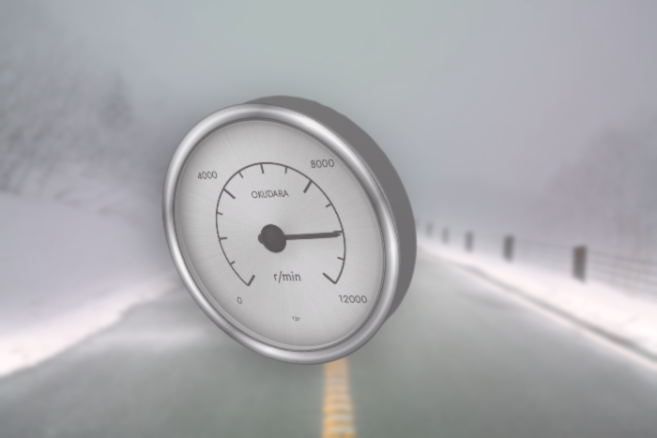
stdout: value=10000 unit=rpm
